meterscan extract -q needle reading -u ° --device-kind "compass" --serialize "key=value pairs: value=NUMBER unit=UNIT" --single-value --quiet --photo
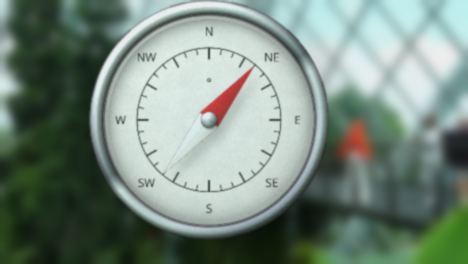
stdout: value=40 unit=°
